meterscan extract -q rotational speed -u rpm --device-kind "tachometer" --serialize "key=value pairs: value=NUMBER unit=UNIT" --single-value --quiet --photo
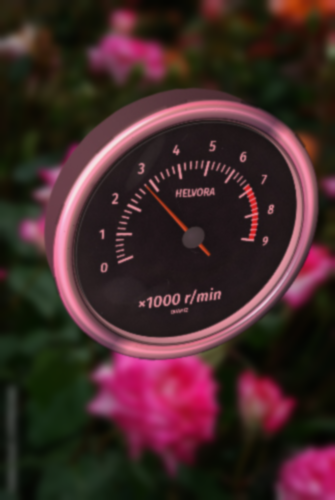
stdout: value=2800 unit=rpm
